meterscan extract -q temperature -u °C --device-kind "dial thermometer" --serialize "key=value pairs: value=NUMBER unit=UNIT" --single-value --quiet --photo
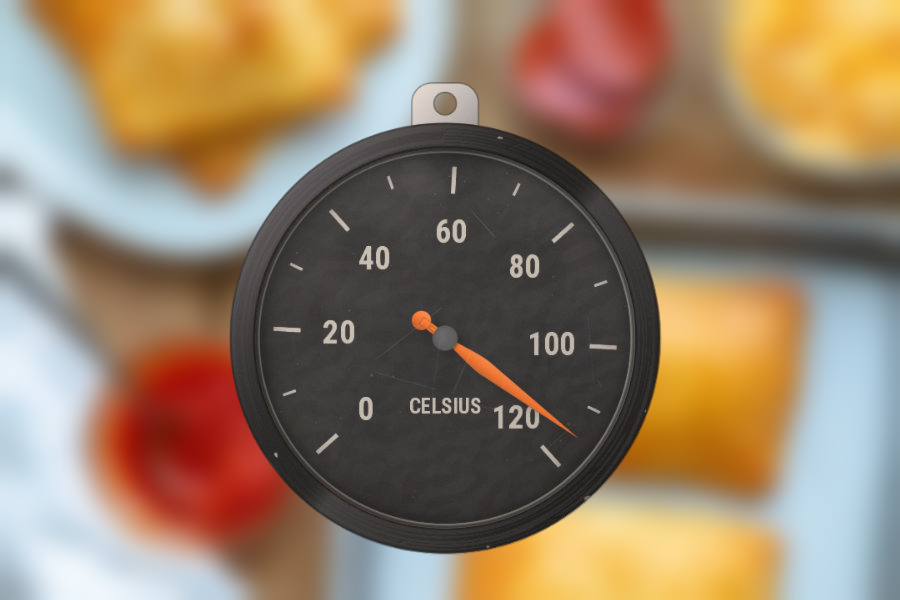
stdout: value=115 unit=°C
